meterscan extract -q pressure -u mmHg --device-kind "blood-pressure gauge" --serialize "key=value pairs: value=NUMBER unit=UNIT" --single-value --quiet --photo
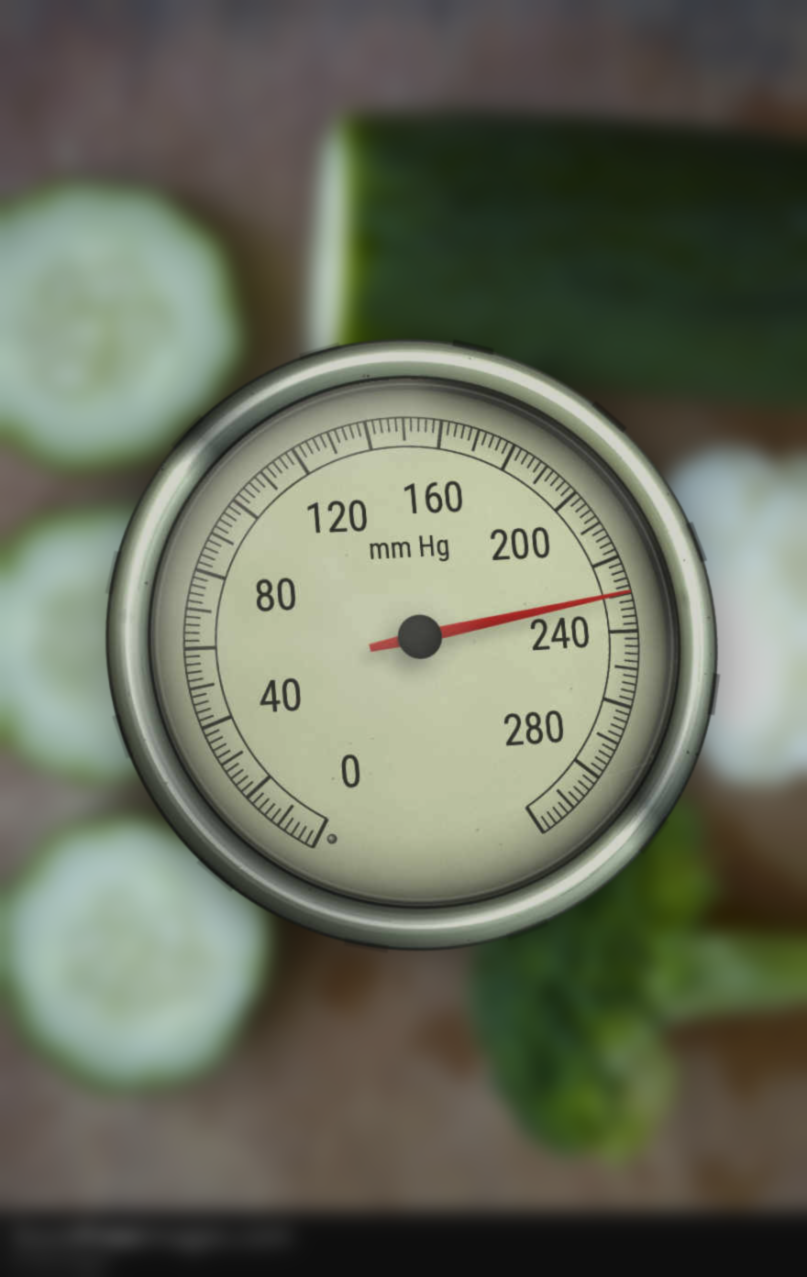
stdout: value=230 unit=mmHg
